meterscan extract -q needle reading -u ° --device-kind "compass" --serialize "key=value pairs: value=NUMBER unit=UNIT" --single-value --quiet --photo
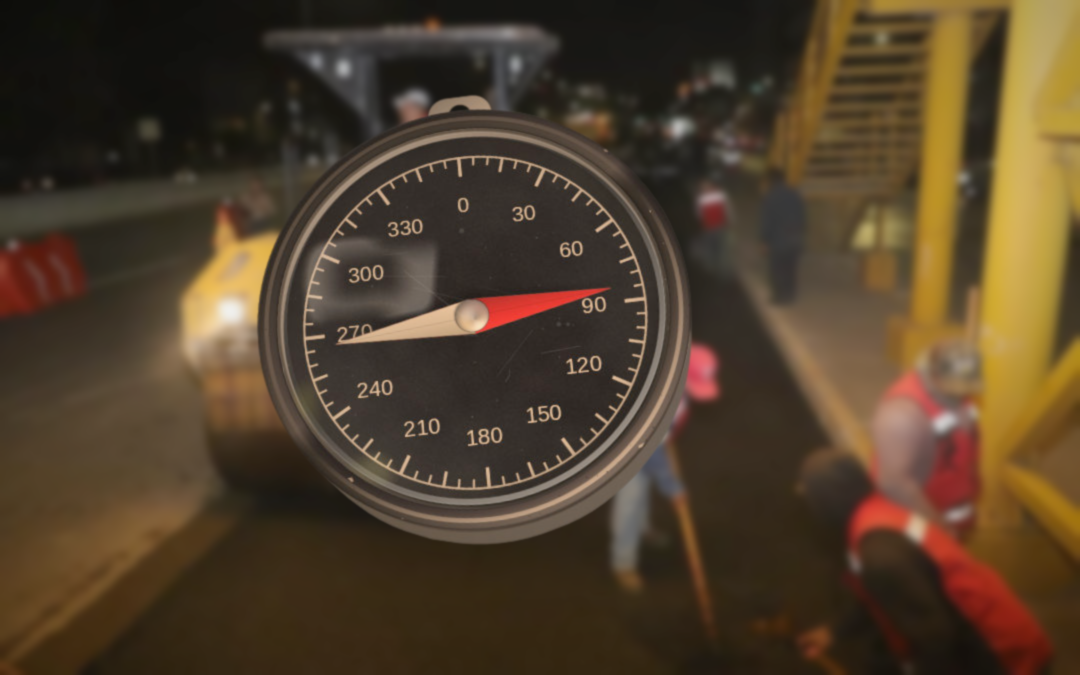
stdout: value=85 unit=°
